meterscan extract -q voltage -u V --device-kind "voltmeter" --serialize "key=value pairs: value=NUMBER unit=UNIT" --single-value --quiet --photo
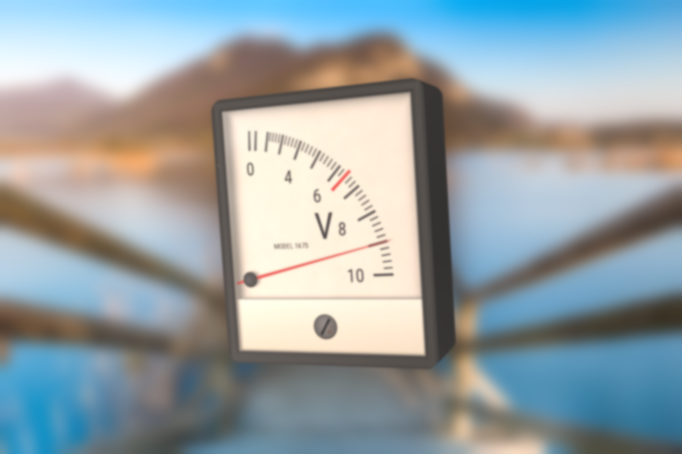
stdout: value=9 unit=V
